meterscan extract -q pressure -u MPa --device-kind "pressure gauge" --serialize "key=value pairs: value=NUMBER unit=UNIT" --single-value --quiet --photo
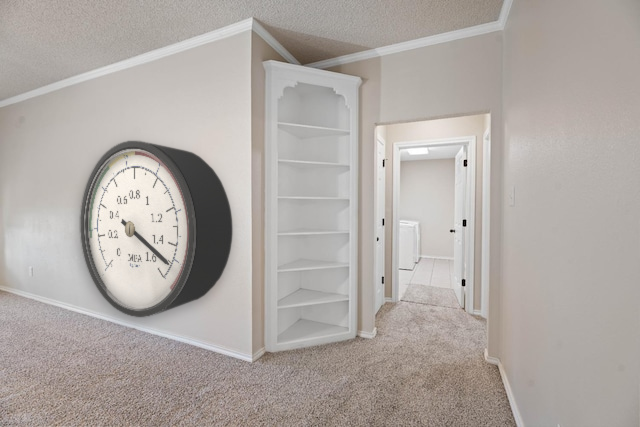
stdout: value=1.5 unit=MPa
